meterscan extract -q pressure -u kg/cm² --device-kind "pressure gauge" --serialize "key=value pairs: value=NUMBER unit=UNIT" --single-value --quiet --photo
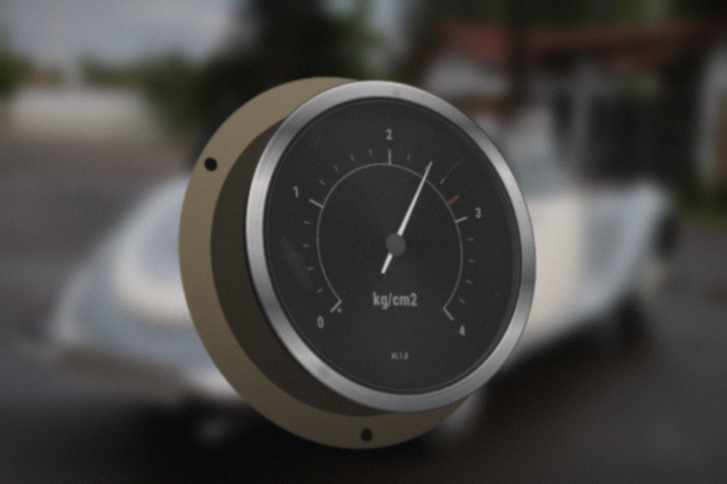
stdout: value=2.4 unit=kg/cm²
